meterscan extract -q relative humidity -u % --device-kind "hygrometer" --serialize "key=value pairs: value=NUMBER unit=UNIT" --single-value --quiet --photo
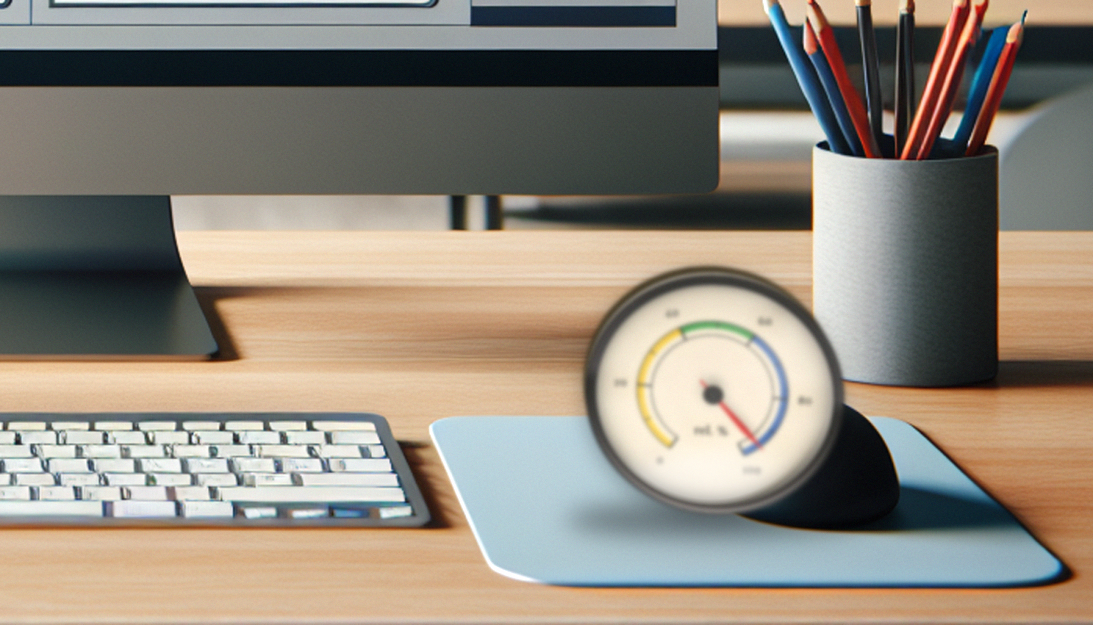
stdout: value=95 unit=%
